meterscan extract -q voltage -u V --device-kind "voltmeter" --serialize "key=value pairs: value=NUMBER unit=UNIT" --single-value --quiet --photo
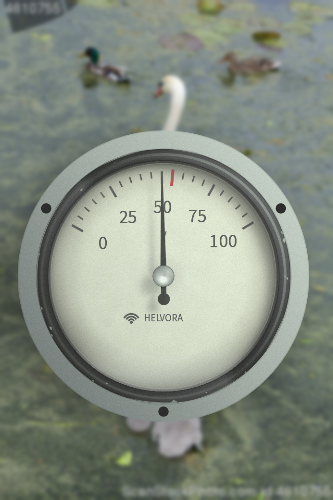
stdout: value=50 unit=V
